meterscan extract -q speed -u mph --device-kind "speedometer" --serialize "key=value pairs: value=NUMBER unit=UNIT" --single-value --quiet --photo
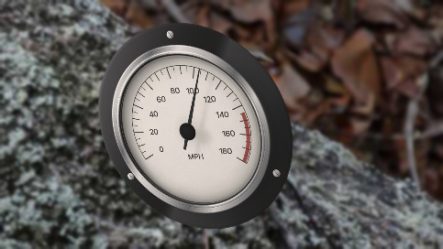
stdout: value=105 unit=mph
